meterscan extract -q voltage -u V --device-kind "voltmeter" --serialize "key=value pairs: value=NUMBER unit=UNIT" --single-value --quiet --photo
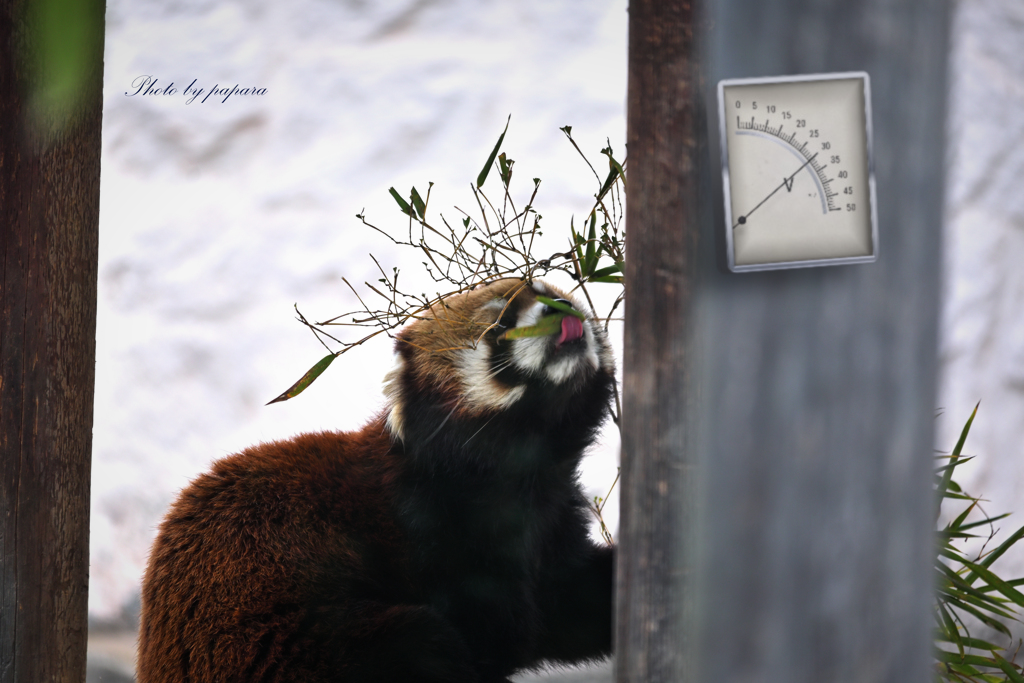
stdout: value=30 unit=V
